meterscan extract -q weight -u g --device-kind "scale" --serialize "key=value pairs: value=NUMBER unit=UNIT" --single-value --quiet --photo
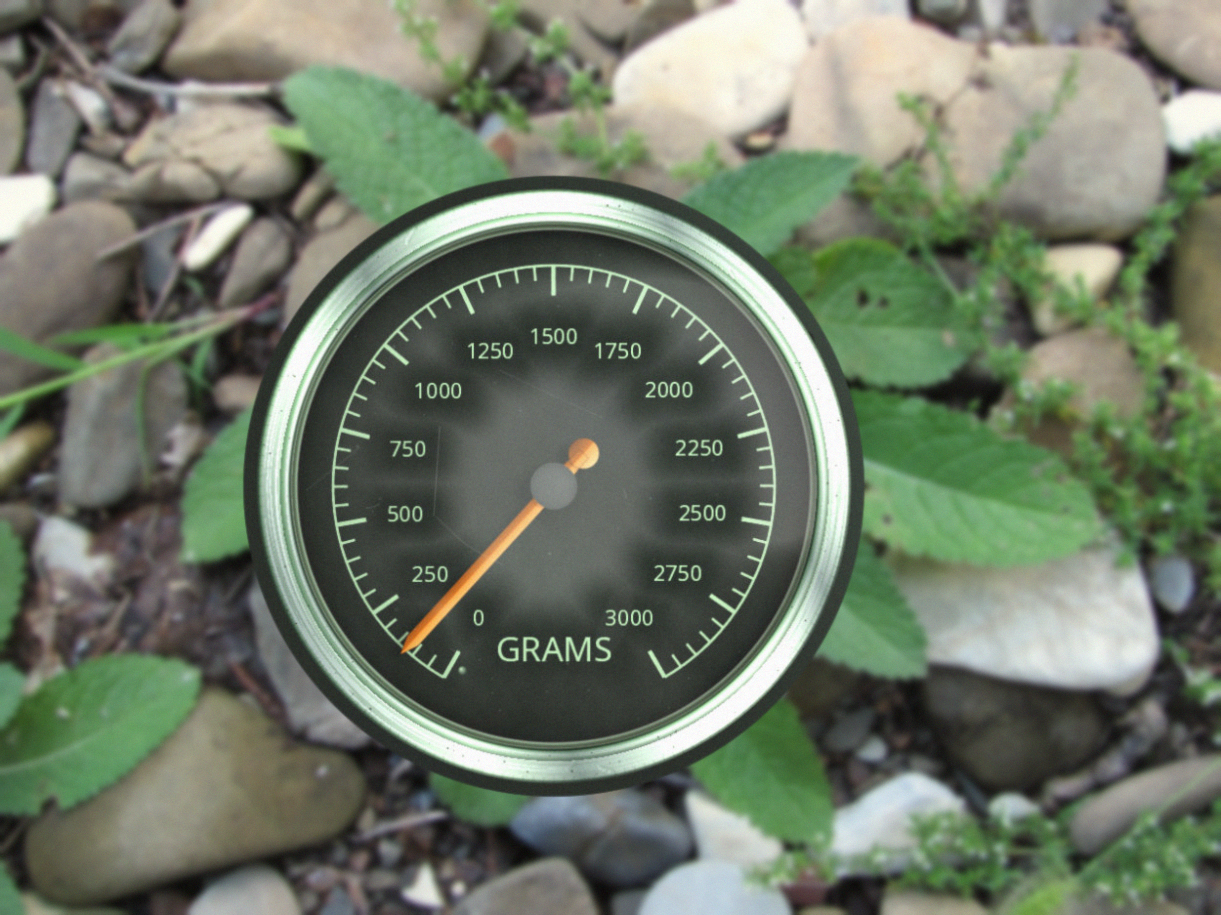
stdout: value=125 unit=g
